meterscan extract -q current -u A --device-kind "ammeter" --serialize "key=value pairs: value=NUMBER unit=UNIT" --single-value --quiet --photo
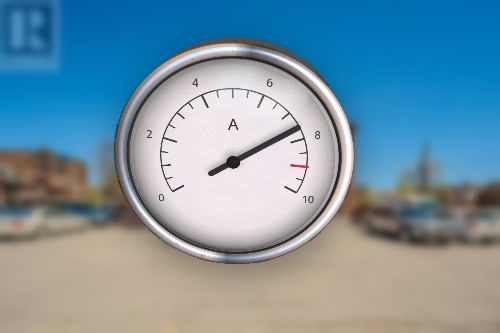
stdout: value=7.5 unit=A
